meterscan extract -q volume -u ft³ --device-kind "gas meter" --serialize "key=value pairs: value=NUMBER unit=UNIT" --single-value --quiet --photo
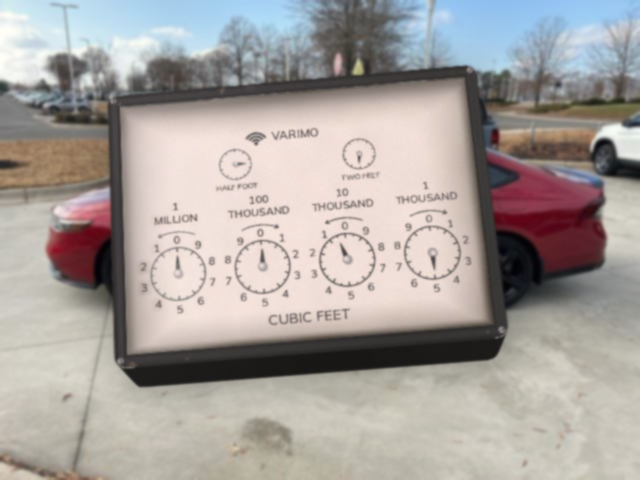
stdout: value=500 unit=ft³
